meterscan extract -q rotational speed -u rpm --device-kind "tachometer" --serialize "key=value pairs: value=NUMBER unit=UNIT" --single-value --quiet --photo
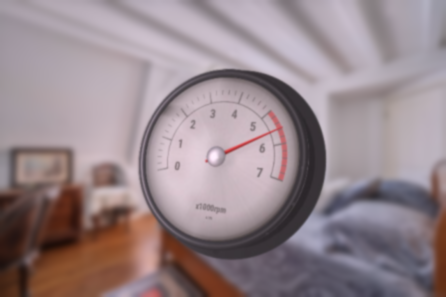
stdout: value=5600 unit=rpm
